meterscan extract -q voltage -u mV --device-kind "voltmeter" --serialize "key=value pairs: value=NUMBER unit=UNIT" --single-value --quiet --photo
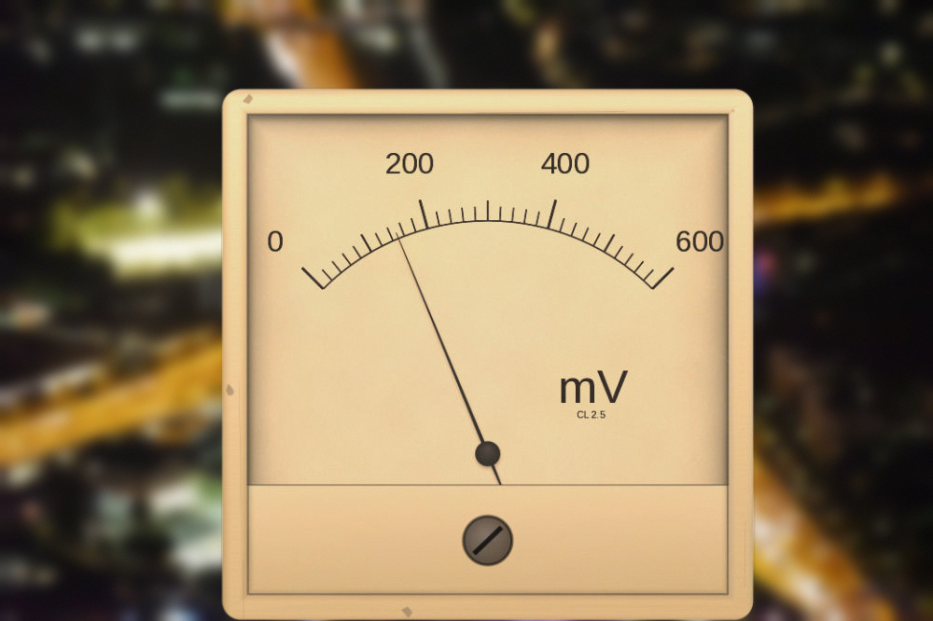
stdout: value=150 unit=mV
